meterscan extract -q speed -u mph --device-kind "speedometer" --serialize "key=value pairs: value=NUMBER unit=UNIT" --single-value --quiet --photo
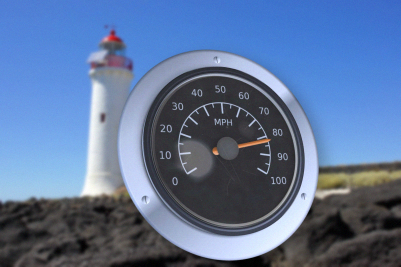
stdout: value=82.5 unit=mph
